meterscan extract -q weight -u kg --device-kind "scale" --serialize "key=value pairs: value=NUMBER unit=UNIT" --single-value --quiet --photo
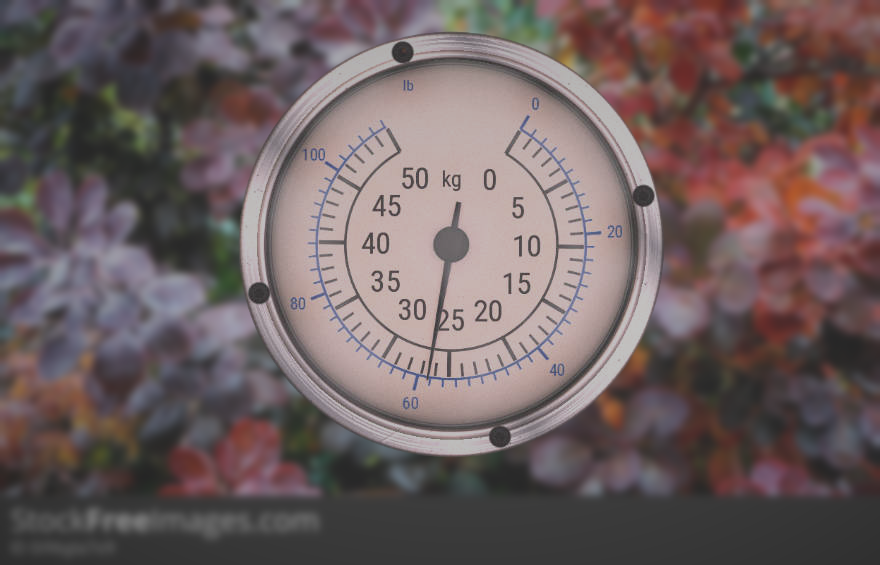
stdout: value=26.5 unit=kg
